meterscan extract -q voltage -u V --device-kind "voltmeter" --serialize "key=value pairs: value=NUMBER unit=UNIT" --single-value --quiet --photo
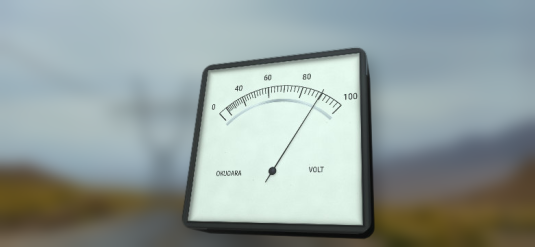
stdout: value=90 unit=V
